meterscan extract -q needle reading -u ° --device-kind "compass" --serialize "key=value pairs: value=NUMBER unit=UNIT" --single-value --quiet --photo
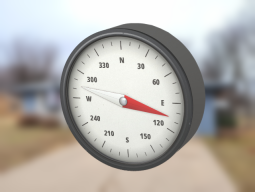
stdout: value=105 unit=°
